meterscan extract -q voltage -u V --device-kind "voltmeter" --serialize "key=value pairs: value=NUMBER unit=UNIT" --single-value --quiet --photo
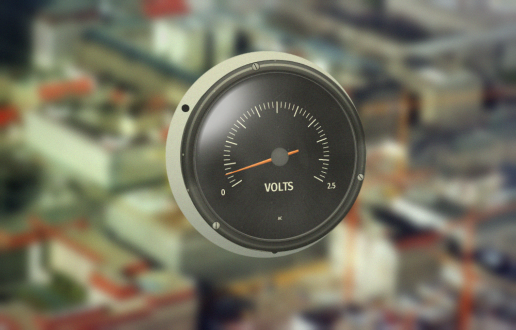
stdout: value=0.15 unit=V
